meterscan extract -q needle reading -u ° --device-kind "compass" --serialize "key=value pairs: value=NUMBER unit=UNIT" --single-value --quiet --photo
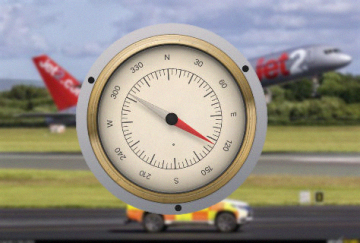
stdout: value=125 unit=°
